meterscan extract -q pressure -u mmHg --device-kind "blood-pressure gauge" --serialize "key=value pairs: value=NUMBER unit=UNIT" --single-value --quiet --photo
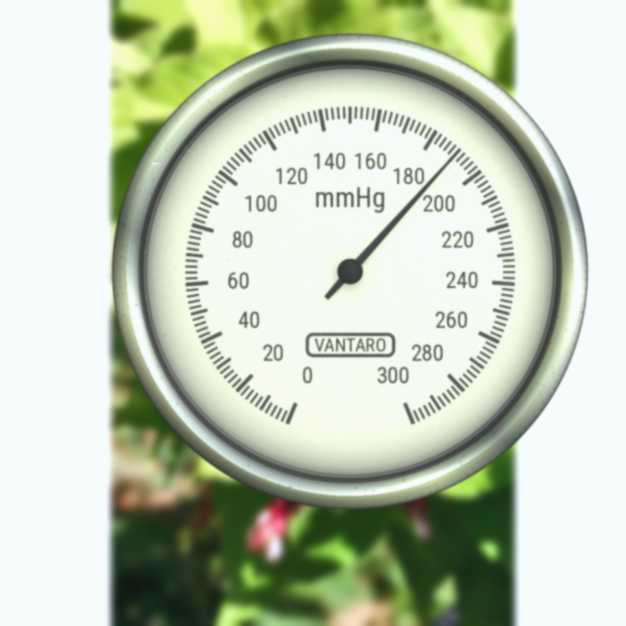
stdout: value=190 unit=mmHg
